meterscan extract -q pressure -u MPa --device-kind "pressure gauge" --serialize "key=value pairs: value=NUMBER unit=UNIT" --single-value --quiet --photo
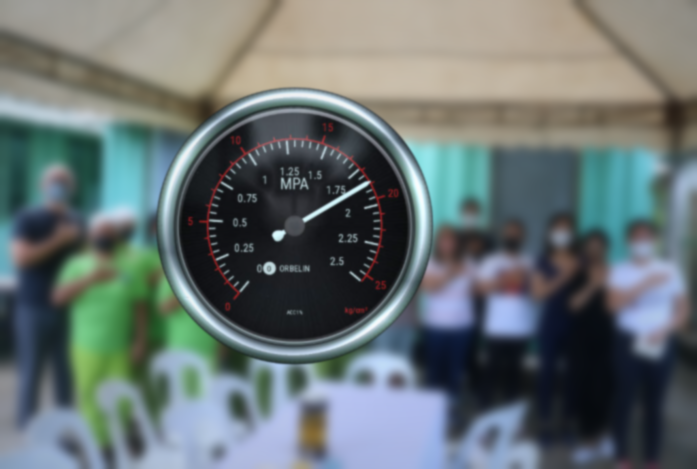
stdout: value=1.85 unit=MPa
